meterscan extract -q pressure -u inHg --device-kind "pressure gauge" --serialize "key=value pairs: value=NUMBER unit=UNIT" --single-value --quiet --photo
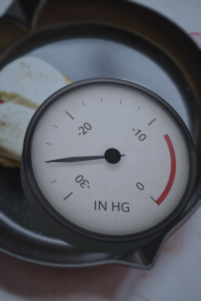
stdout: value=-26 unit=inHg
